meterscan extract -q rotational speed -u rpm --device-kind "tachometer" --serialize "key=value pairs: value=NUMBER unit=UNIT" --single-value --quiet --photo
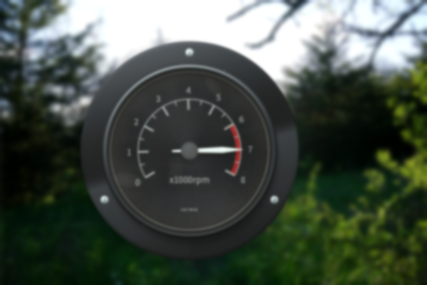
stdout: value=7000 unit=rpm
